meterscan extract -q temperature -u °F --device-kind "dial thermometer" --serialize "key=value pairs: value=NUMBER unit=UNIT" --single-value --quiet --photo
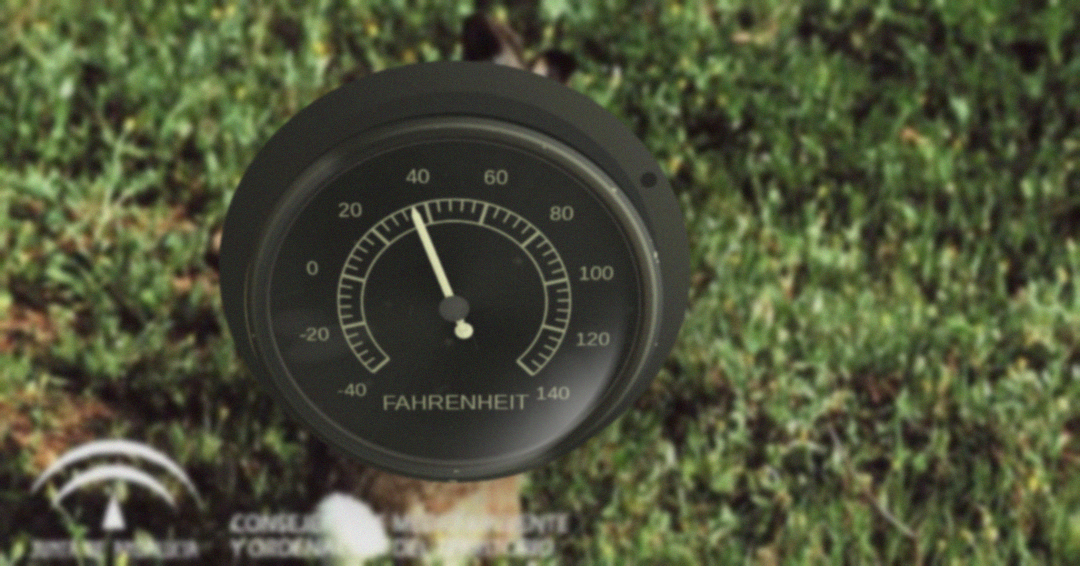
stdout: value=36 unit=°F
